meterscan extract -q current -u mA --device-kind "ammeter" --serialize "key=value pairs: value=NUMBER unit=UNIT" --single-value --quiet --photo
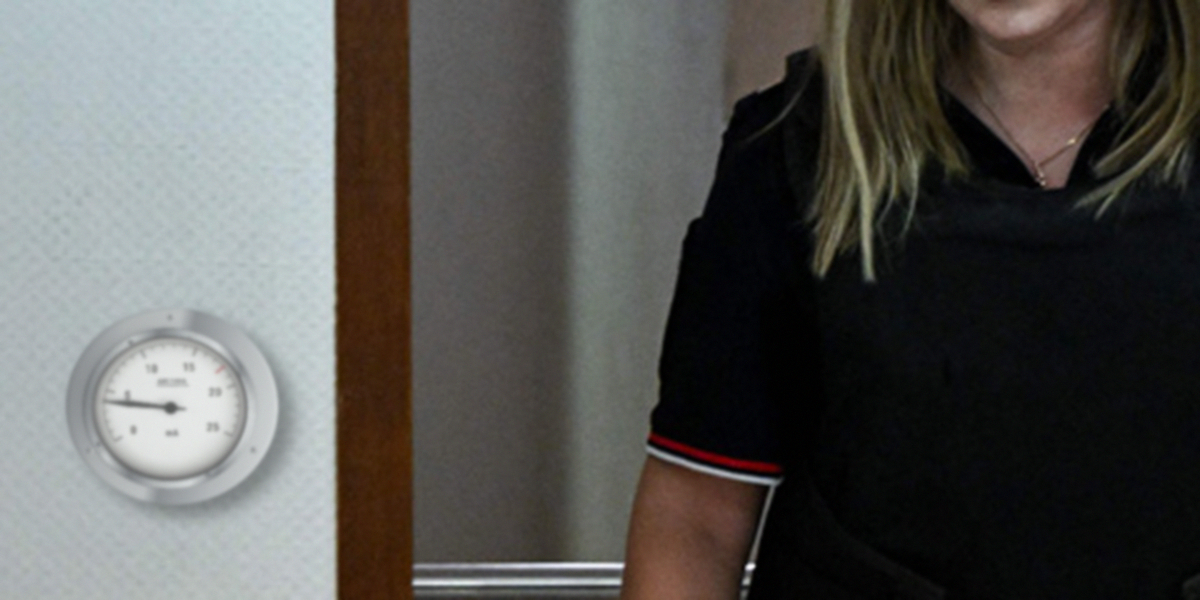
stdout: value=4 unit=mA
